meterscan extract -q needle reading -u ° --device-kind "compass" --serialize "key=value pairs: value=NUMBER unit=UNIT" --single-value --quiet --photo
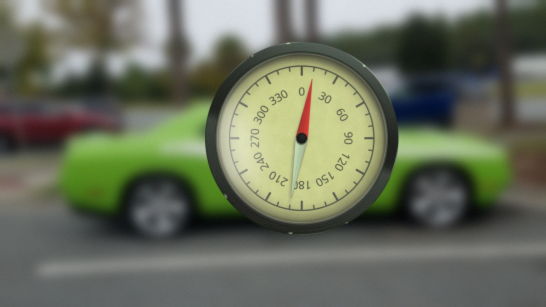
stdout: value=10 unit=°
